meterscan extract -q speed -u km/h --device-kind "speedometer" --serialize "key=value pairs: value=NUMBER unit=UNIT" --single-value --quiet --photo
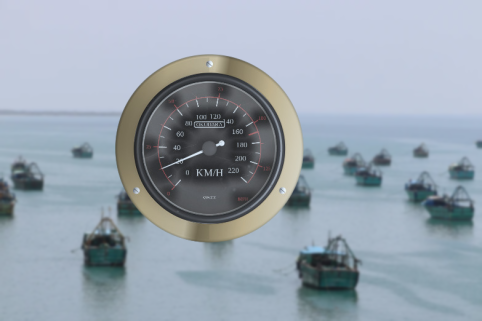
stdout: value=20 unit=km/h
